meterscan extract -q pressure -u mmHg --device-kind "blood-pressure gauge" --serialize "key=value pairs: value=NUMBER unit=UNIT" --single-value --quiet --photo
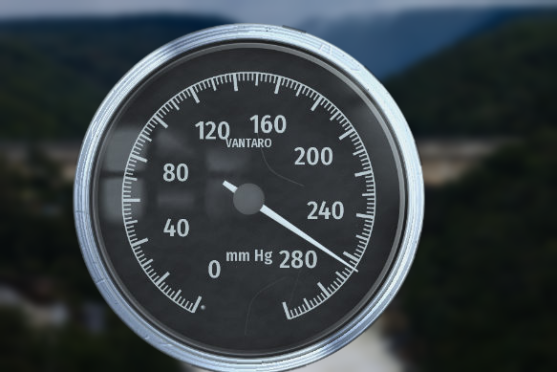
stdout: value=264 unit=mmHg
